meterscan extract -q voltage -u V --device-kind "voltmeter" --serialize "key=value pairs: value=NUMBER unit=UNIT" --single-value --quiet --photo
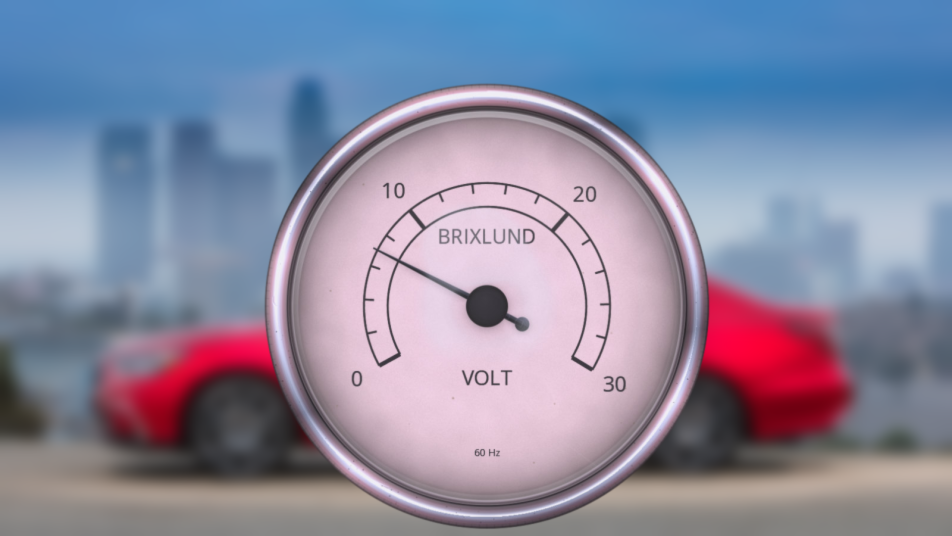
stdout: value=7 unit=V
